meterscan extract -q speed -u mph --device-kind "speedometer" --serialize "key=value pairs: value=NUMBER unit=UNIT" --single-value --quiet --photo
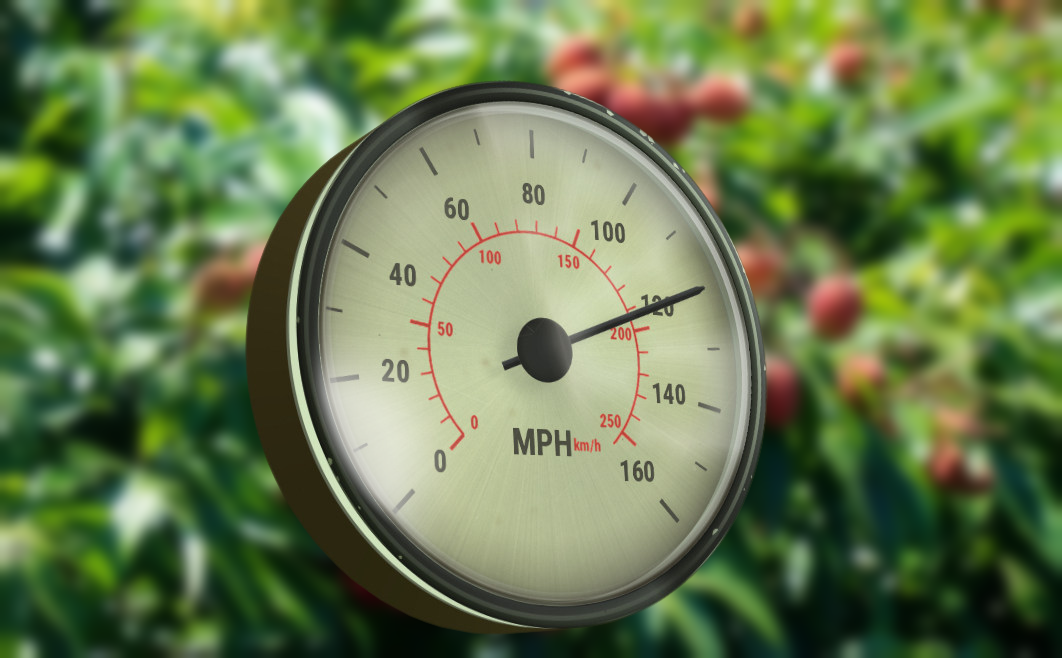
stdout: value=120 unit=mph
